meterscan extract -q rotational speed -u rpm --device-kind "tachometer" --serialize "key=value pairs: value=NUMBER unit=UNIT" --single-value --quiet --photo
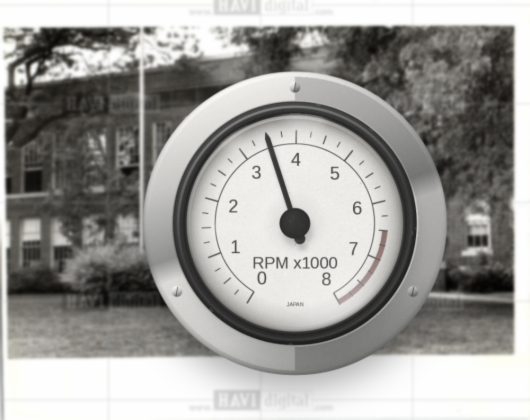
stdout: value=3500 unit=rpm
